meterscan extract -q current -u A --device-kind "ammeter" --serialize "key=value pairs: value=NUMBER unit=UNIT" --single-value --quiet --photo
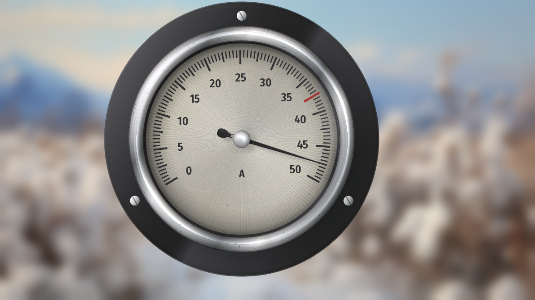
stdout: value=47.5 unit=A
